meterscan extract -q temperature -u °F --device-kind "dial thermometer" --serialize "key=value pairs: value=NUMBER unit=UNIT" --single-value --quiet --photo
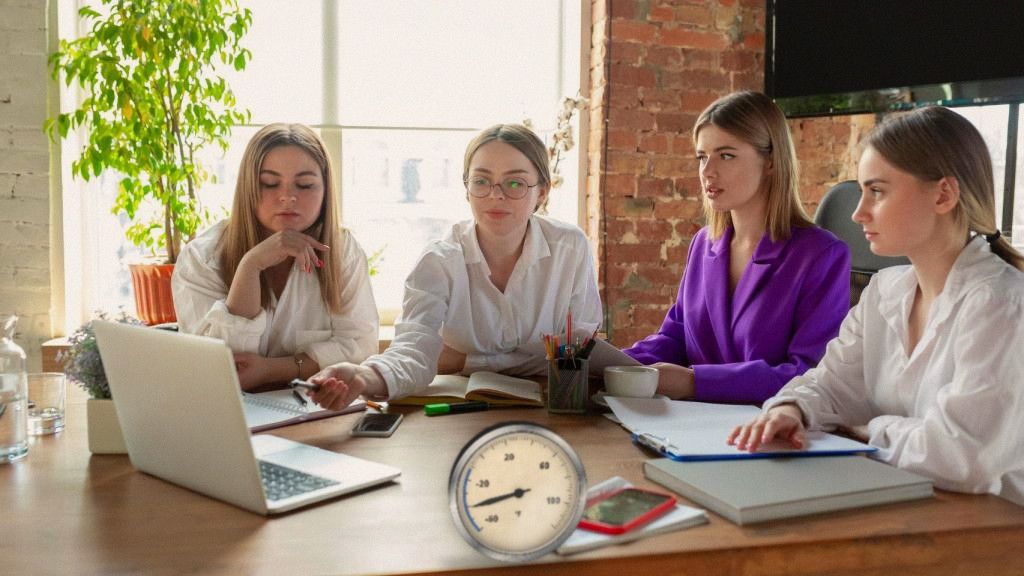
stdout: value=-40 unit=°F
